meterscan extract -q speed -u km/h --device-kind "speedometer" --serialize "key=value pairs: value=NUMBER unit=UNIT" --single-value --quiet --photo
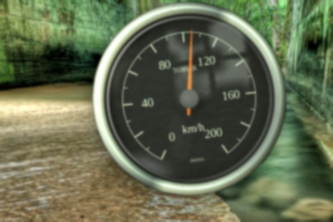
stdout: value=105 unit=km/h
